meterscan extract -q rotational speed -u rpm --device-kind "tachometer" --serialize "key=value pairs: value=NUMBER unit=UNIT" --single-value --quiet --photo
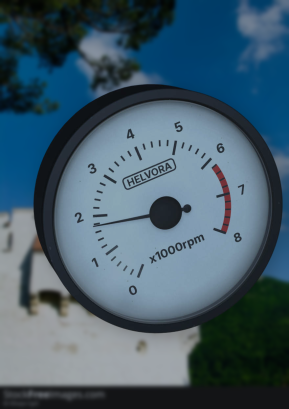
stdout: value=1800 unit=rpm
